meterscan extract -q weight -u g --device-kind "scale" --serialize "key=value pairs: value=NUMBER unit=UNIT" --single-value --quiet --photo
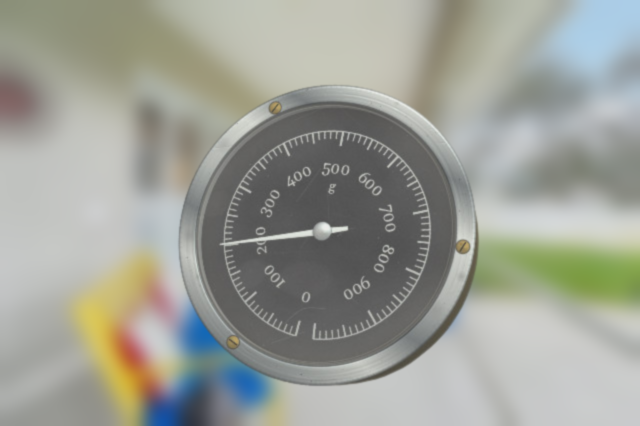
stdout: value=200 unit=g
